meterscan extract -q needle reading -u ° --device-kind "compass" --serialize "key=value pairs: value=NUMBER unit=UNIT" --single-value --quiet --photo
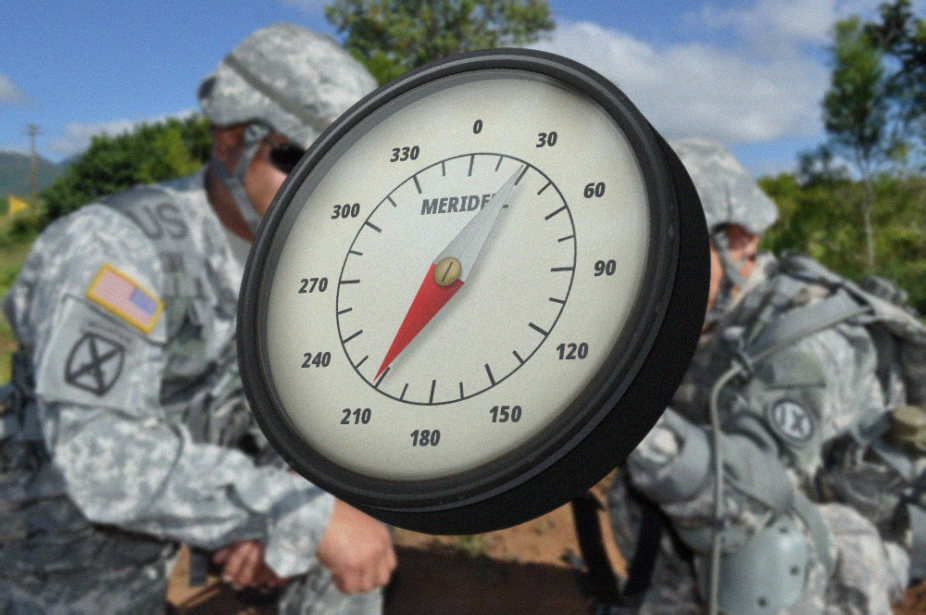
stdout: value=210 unit=°
